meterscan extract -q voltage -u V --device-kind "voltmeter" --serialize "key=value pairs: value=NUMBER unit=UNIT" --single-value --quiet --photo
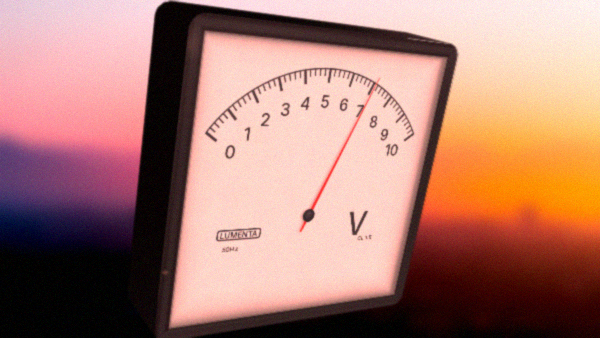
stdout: value=7 unit=V
